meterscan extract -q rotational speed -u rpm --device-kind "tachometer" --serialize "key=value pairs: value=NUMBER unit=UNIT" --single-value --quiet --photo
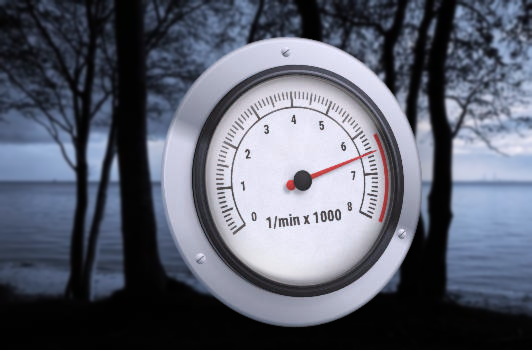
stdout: value=6500 unit=rpm
